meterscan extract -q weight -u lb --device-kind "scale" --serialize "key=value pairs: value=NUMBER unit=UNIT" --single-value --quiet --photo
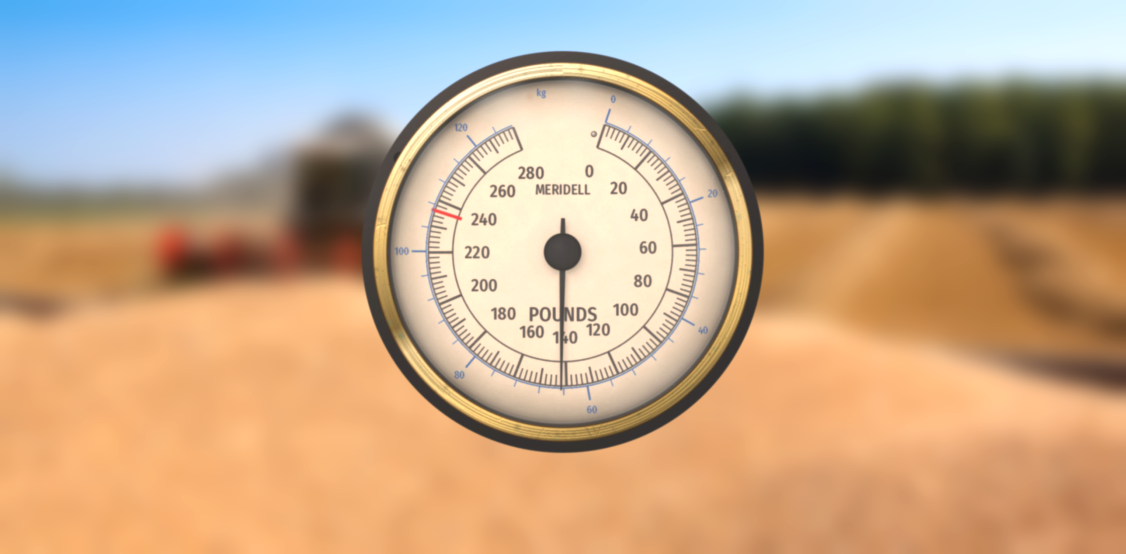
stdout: value=142 unit=lb
